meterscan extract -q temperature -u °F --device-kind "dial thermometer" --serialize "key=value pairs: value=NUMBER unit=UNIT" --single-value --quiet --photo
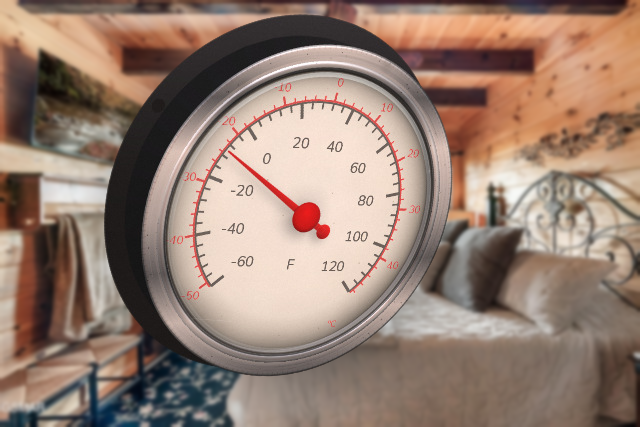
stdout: value=-10 unit=°F
